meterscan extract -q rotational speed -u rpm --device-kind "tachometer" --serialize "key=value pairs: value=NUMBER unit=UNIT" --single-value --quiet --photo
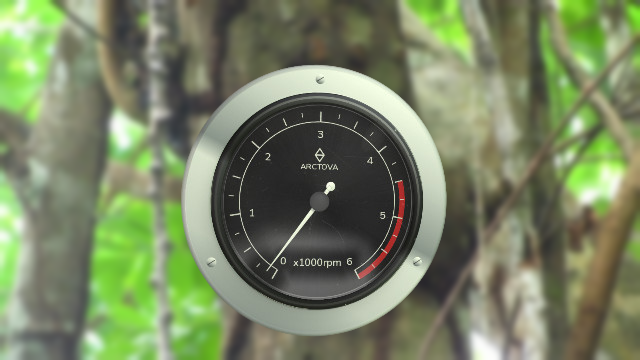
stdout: value=125 unit=rpm
